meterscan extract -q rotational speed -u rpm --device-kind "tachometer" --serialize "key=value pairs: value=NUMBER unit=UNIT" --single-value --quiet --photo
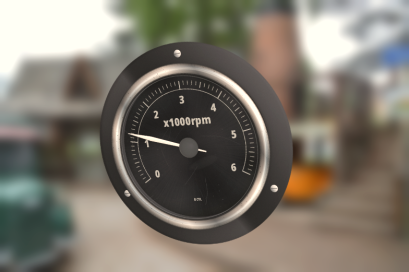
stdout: value=1200 unit=rpm
